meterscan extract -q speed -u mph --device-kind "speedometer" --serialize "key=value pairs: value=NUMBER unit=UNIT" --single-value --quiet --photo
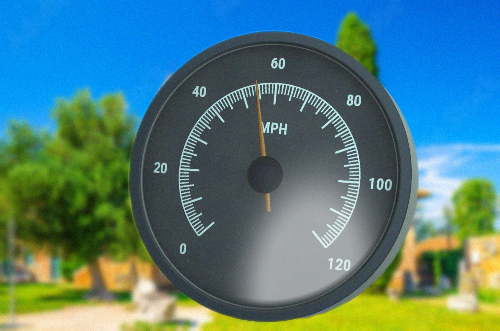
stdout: value=55 unit=mph
